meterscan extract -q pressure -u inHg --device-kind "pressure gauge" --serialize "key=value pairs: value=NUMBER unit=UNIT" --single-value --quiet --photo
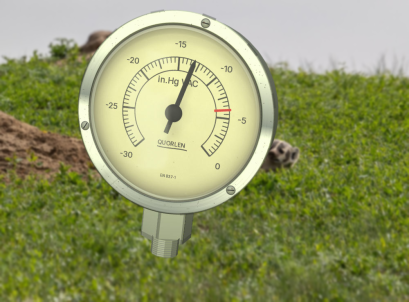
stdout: value=-13 unit=inHg
